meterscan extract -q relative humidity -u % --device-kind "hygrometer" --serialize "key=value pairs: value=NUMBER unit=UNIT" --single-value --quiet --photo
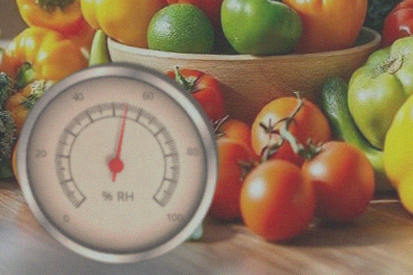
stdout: value=55 unit=%
